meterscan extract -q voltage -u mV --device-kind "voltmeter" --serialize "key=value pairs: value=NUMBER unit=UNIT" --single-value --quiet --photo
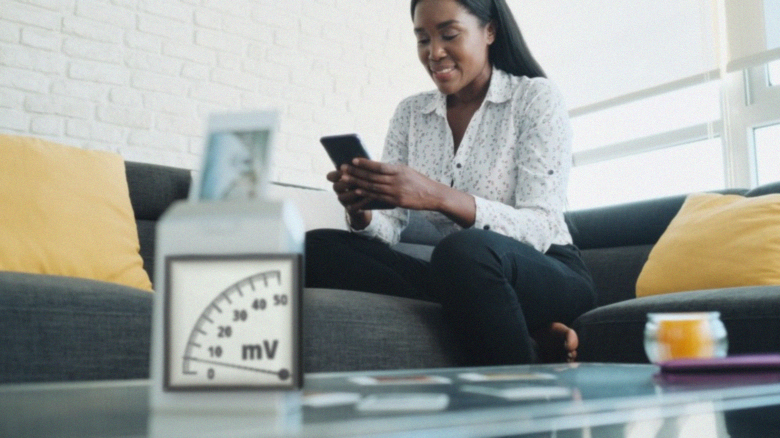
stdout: value=5 unit=mV
